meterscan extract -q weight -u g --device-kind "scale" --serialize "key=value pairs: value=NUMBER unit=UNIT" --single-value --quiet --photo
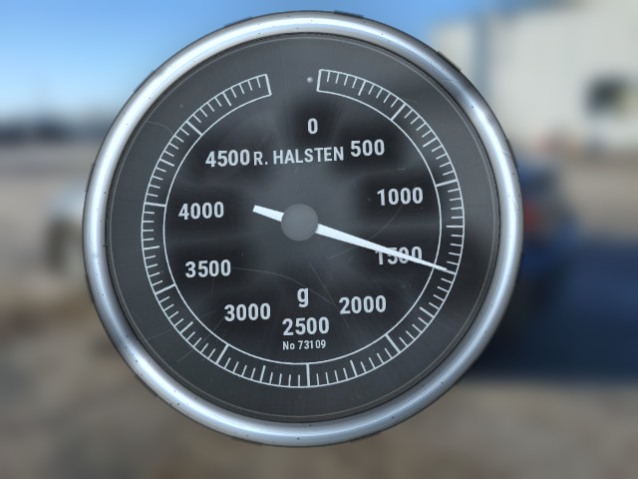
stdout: value=1500 unit=g
